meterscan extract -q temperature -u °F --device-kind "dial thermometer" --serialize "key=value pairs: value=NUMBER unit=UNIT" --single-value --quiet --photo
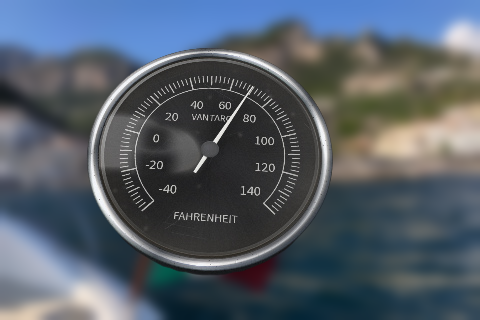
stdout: value=70 unit=°F
